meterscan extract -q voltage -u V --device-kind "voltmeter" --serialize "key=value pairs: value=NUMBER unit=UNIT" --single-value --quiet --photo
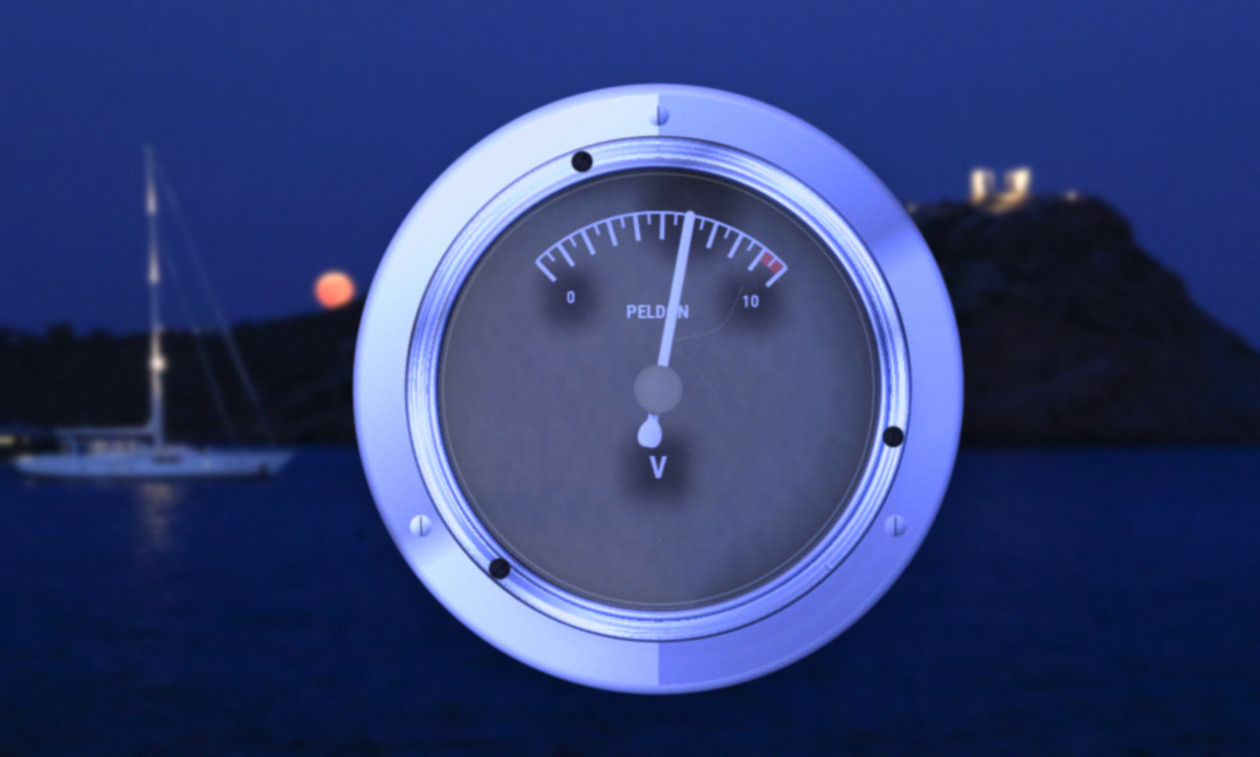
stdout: value=6 unit=V
